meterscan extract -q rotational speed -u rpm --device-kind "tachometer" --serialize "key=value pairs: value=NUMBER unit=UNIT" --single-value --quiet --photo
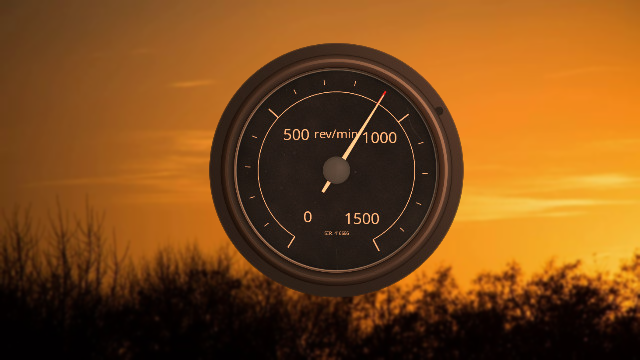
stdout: value=900 unit=rpm
